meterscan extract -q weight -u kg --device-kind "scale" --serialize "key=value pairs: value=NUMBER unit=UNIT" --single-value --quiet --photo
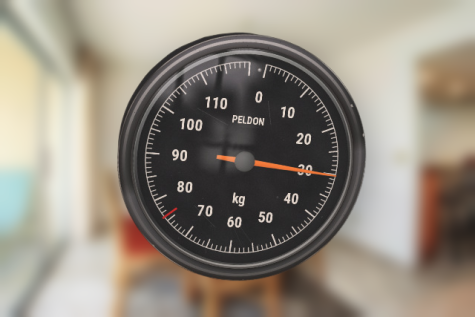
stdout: value=30 unit=kg
